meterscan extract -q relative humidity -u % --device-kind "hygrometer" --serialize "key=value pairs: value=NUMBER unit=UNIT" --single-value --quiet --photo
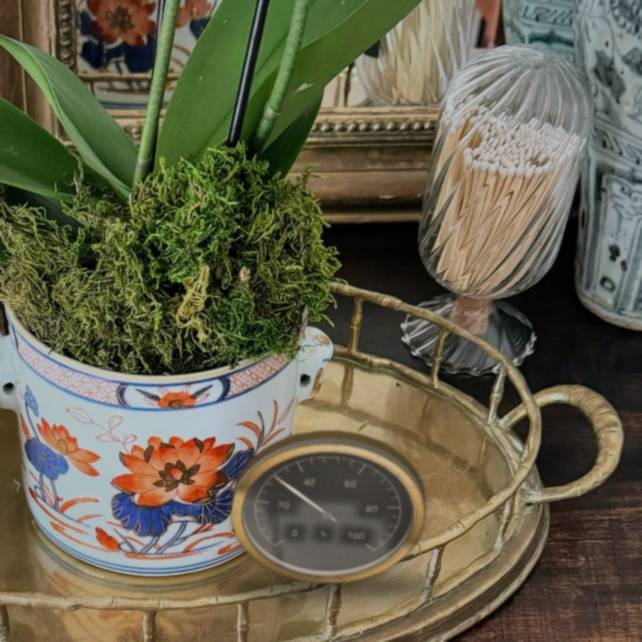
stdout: value=32 unit=%
